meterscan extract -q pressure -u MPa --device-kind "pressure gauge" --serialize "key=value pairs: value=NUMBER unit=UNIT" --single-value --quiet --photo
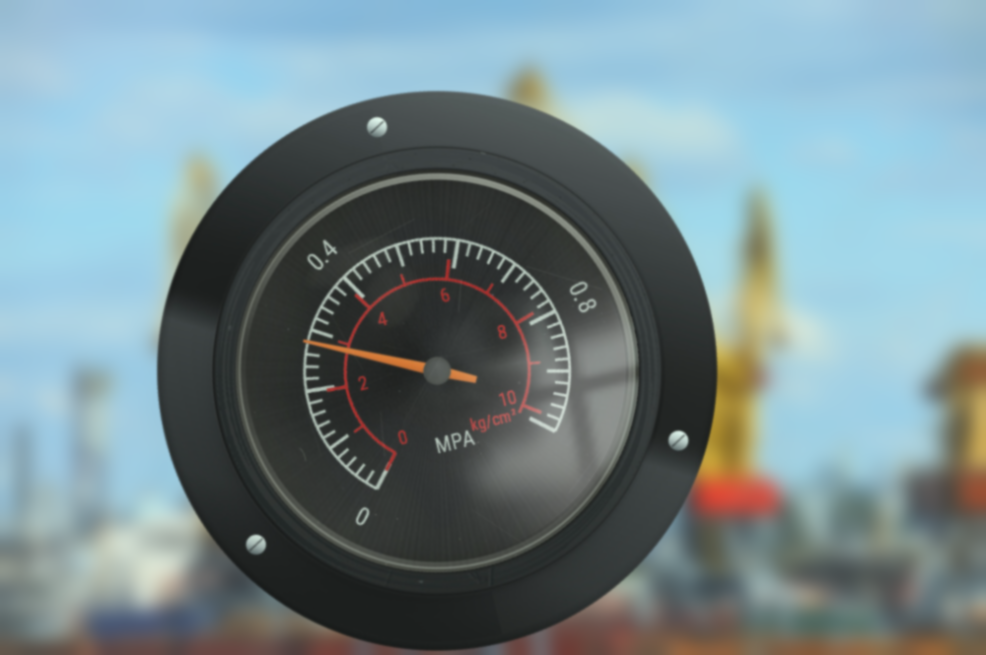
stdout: value=0.28 unit=MPa
